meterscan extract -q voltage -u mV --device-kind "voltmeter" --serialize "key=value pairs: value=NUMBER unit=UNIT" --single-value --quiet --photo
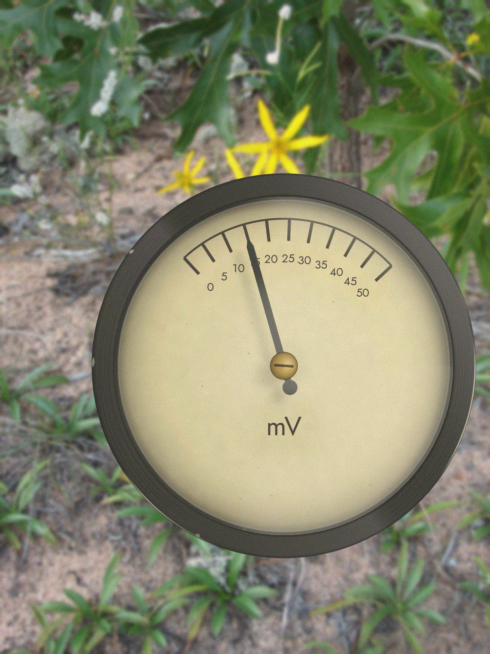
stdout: value=15 unit=mV
